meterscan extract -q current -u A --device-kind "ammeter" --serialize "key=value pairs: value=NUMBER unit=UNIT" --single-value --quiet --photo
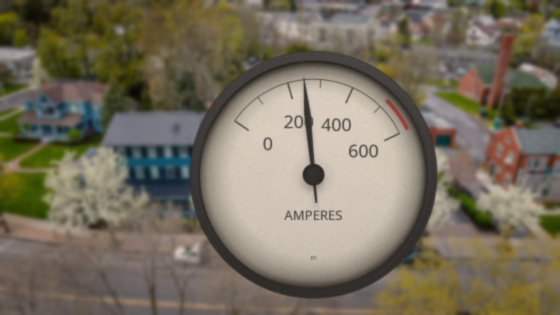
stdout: value=250 unit=A
